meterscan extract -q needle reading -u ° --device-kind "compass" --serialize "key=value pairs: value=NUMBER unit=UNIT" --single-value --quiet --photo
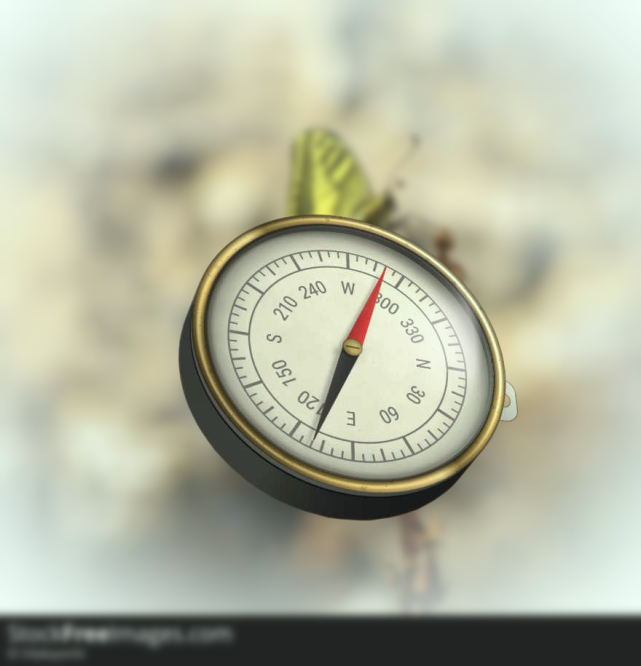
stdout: value=290 unit=°
